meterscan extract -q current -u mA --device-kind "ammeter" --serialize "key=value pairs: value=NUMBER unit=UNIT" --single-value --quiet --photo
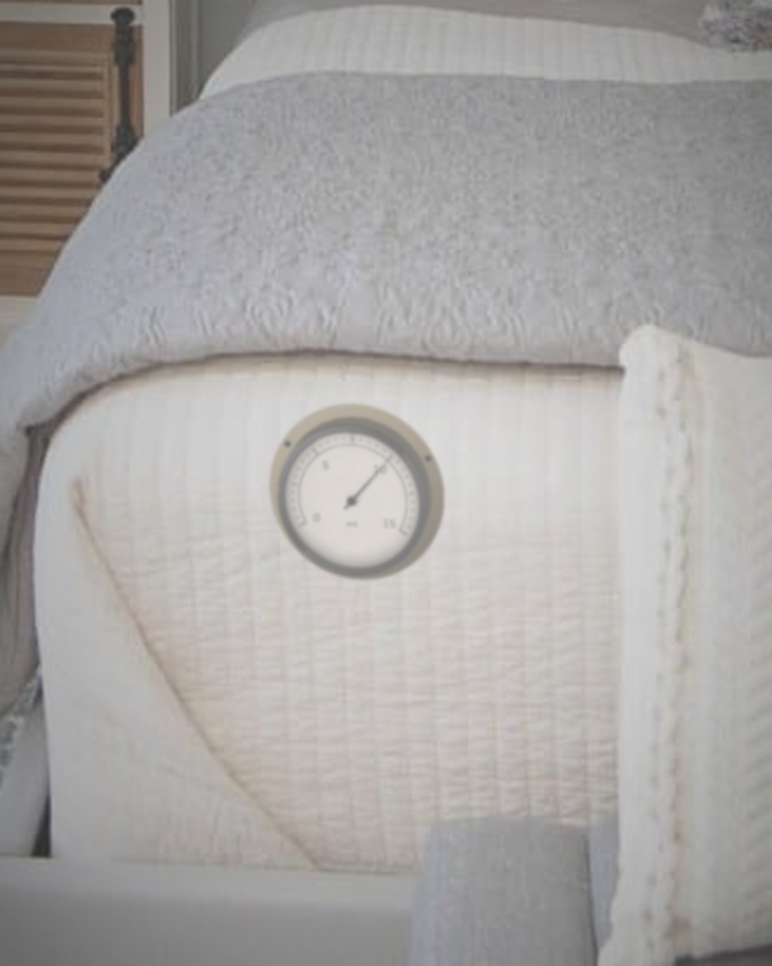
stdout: value=10 unit=mA
